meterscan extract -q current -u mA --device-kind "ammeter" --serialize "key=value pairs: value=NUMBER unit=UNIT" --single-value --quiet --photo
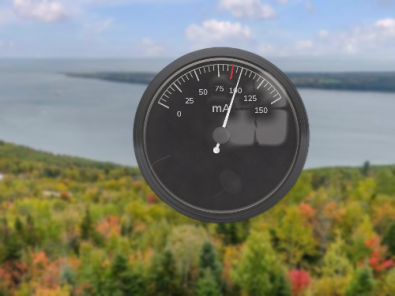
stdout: value=100 unit=mA
